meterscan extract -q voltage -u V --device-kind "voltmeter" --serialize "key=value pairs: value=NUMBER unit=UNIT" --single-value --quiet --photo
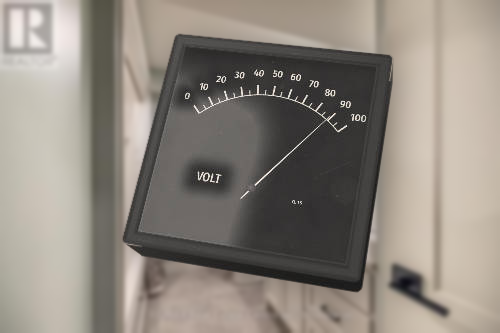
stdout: value=90 unit=V
